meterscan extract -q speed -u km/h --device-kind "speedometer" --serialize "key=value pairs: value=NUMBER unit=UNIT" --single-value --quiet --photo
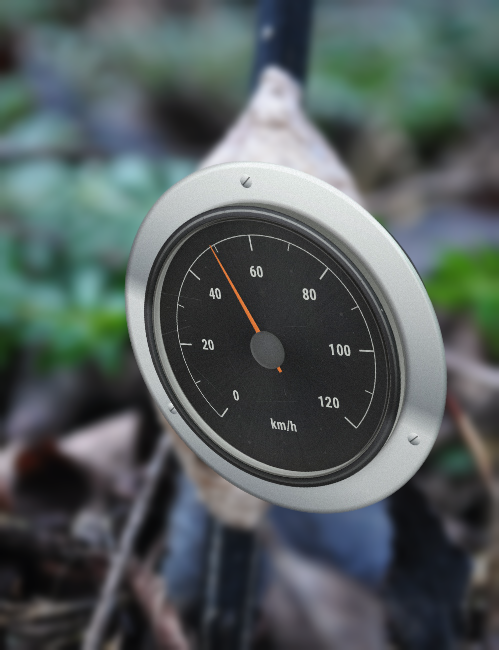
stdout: value=50 unit=km/h
